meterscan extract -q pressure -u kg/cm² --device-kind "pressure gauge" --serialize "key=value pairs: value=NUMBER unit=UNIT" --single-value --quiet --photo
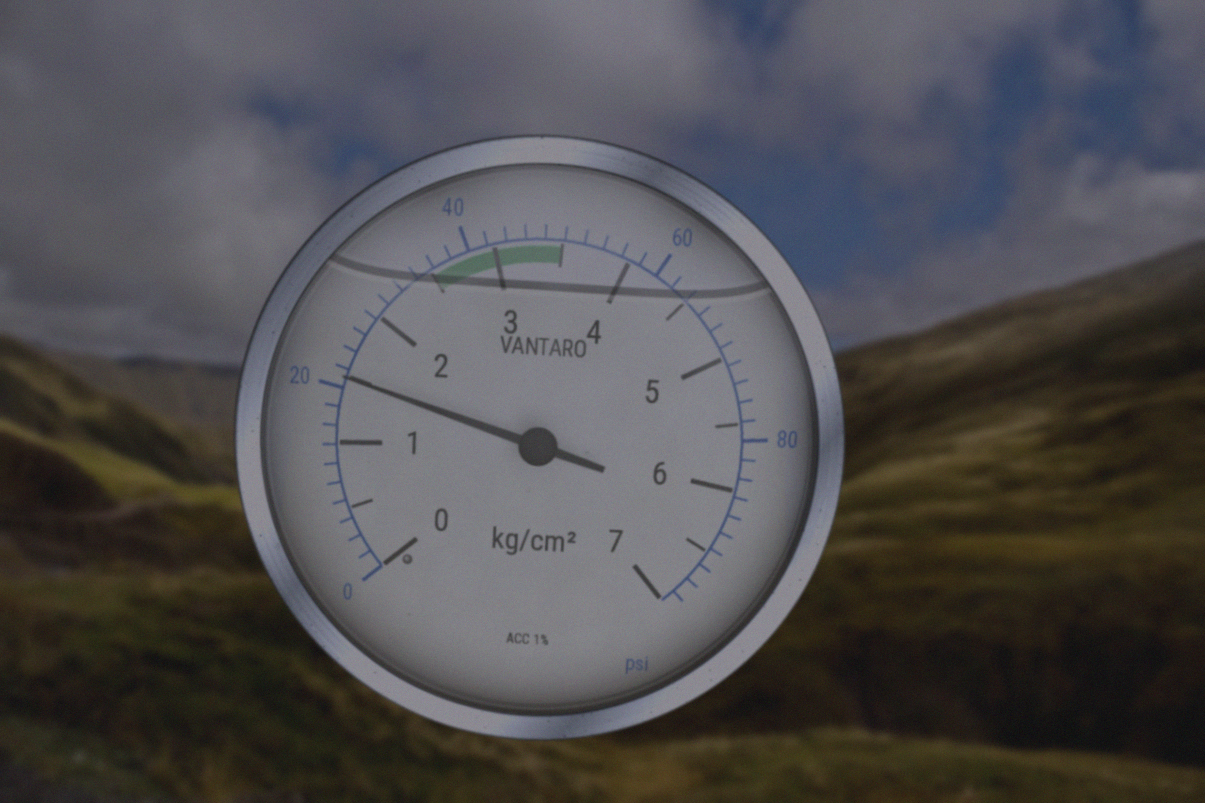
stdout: value=1.5 unit=kg/cm²
